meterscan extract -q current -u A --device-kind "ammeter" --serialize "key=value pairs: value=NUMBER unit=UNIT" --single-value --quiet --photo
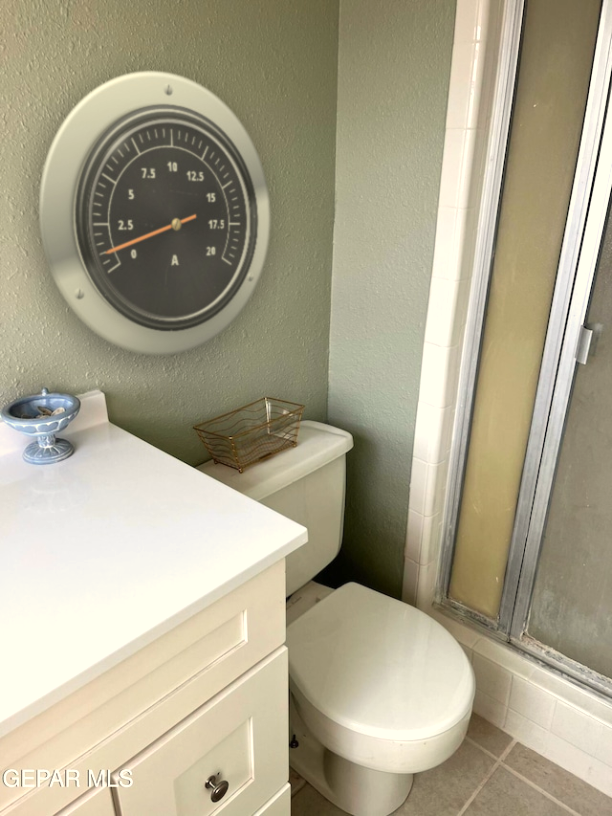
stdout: value=1 unit=A
